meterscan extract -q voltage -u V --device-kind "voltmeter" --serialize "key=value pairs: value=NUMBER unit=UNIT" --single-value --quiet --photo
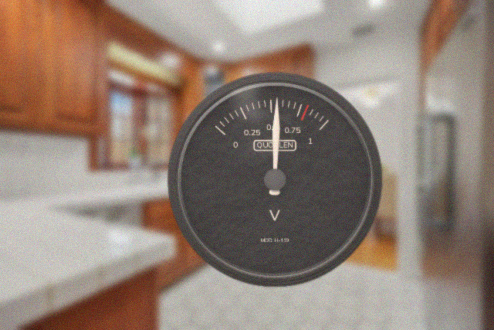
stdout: value=0.55 unit=V
